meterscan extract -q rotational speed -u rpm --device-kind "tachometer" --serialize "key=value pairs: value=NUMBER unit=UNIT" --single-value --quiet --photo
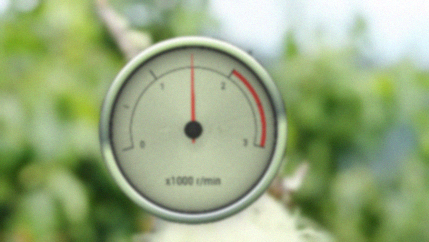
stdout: value=1500 unit=rpm
